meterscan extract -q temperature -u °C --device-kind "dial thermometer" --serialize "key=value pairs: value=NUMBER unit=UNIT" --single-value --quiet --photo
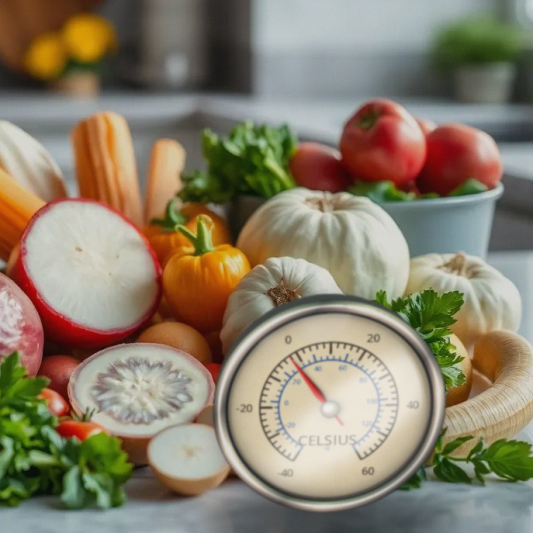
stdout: value=-2 unit=°C
